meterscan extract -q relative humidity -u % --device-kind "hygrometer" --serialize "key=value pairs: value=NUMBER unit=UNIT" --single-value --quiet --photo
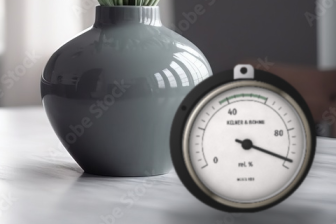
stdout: value=96 unit=%
